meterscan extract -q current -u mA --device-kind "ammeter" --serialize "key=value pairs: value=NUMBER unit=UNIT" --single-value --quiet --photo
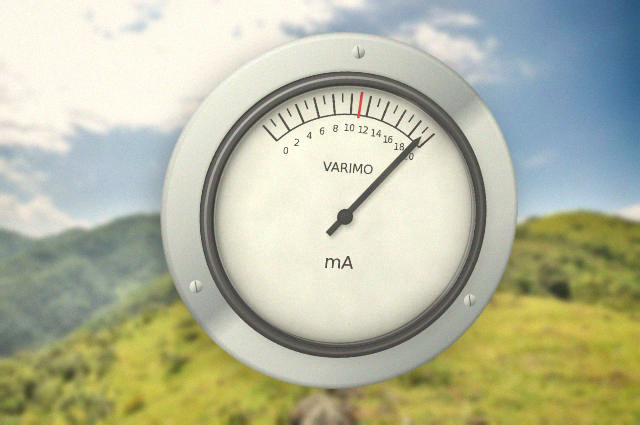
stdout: value=19 unit=mA
